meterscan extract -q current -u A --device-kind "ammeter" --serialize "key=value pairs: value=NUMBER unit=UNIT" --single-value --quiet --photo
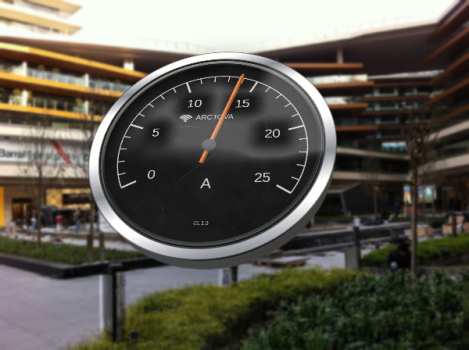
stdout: value=14 unit=A
